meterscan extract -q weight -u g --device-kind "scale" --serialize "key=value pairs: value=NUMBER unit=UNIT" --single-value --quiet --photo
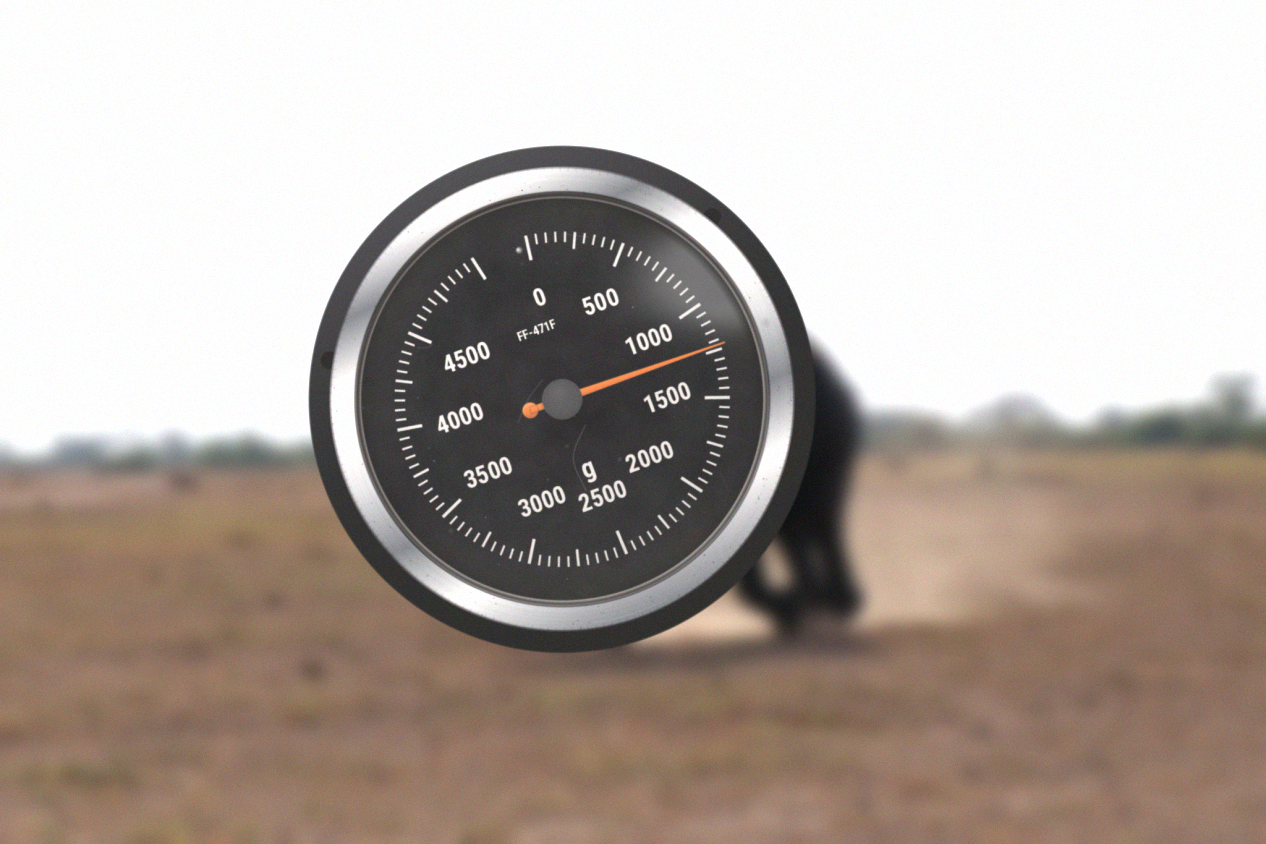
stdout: value=1225 unit=g
